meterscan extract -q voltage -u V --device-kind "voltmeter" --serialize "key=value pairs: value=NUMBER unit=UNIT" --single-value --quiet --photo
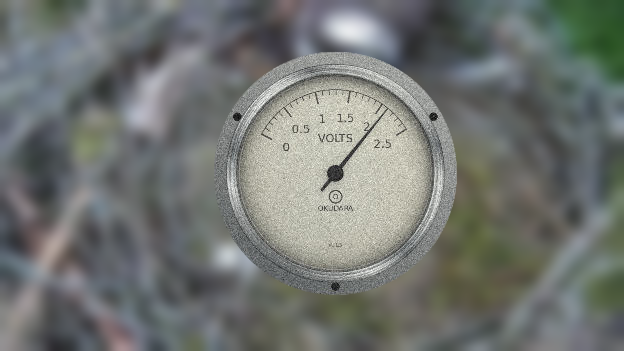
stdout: value=2.1 unit=V
